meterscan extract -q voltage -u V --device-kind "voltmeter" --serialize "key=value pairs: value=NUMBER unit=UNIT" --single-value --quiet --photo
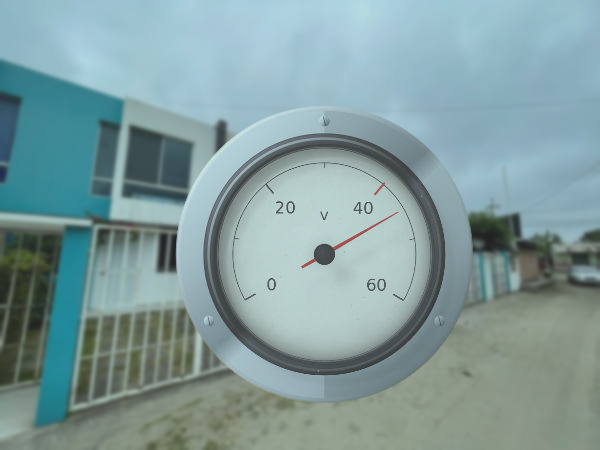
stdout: value=45 unit=V
